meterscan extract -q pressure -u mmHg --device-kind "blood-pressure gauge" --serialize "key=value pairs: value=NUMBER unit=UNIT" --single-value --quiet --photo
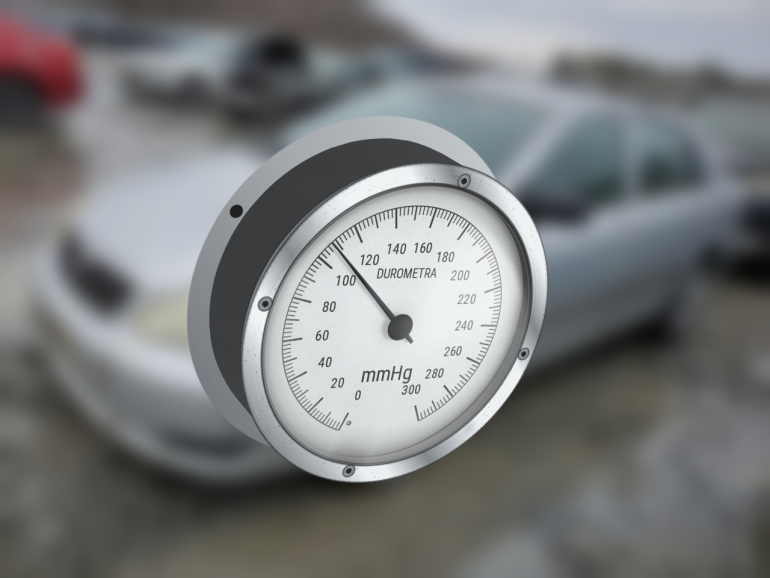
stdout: value=108 unit=mmHg
